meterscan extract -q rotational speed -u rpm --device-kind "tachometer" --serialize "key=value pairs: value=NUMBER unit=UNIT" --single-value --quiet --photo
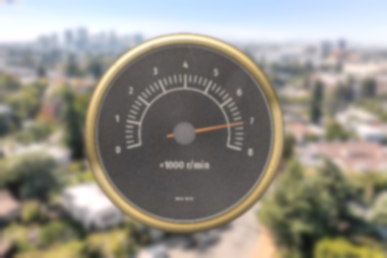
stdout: value=7000 unit=rpm
